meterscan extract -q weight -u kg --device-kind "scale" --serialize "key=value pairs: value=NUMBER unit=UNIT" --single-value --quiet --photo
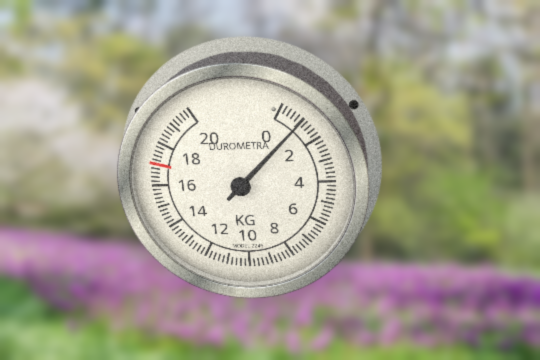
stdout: value=1 unit=kg
